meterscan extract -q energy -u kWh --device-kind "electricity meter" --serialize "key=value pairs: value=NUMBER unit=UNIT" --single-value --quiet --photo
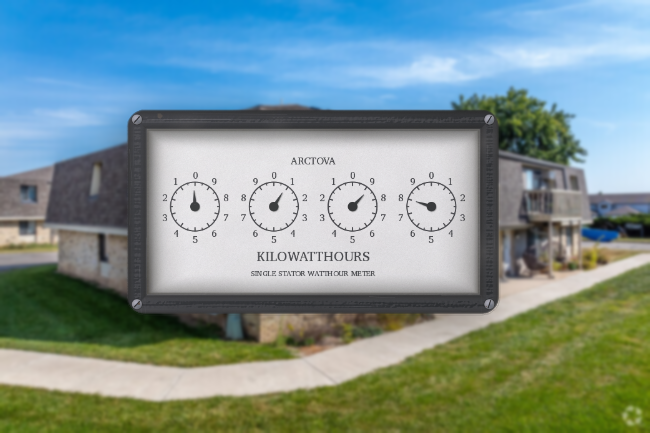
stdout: value=88 unit=kWh
